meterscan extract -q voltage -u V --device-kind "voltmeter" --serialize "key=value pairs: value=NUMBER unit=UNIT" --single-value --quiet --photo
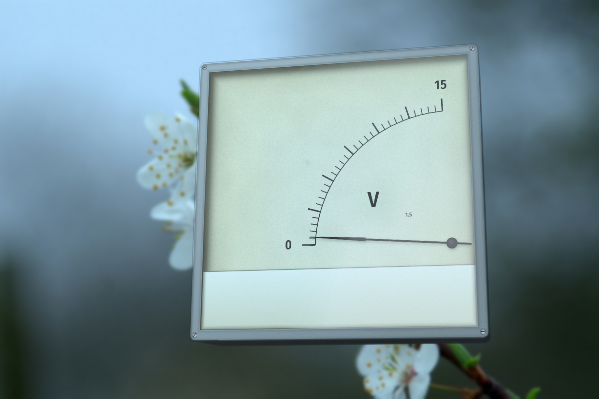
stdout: value=0.5 unit=V
